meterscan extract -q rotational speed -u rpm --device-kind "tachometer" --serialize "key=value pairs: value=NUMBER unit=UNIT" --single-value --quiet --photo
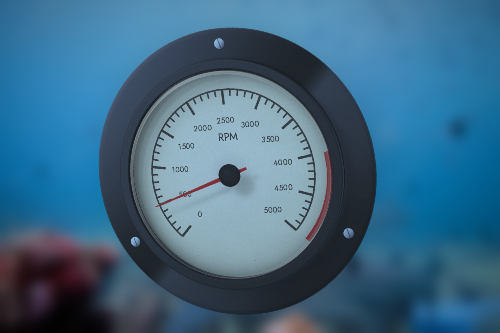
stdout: value=500 unit=rpm
